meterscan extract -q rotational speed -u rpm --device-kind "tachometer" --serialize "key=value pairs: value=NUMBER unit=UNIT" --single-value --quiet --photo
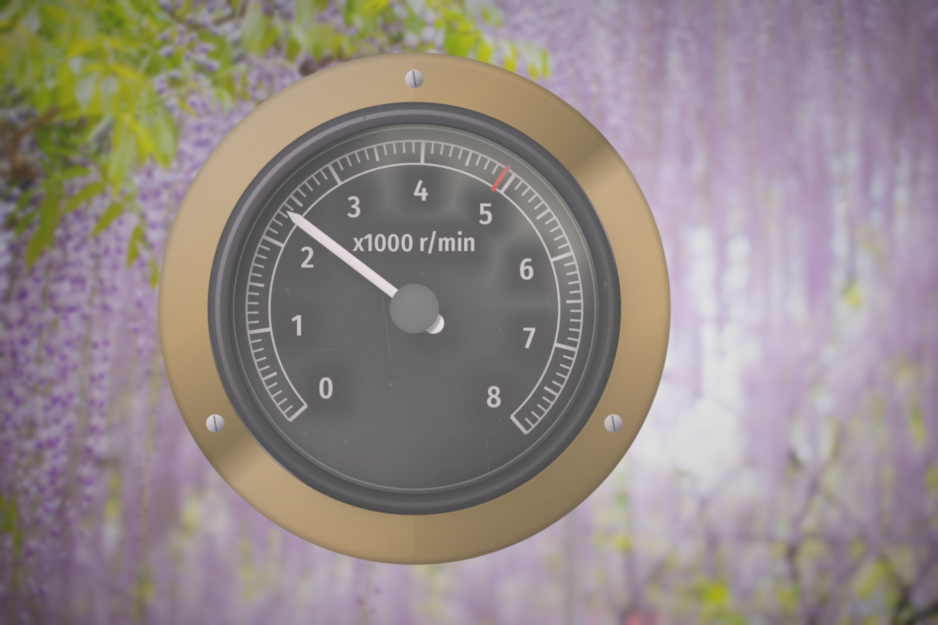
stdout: value=2350 unit=rpm
